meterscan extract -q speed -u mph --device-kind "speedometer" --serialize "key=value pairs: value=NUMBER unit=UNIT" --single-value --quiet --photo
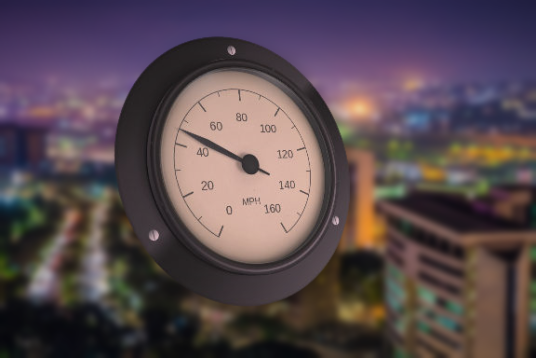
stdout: value=45 unit=mph
